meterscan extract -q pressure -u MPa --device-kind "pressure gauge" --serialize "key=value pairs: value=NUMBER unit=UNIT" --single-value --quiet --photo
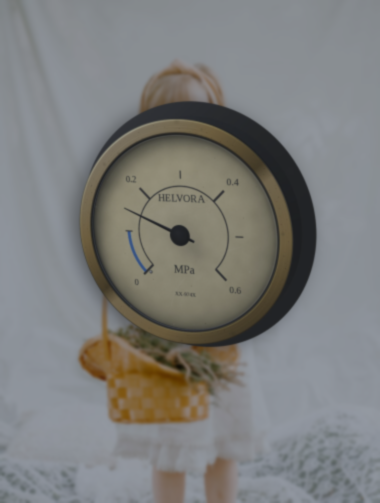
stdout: value=0.15 unit=MPa
